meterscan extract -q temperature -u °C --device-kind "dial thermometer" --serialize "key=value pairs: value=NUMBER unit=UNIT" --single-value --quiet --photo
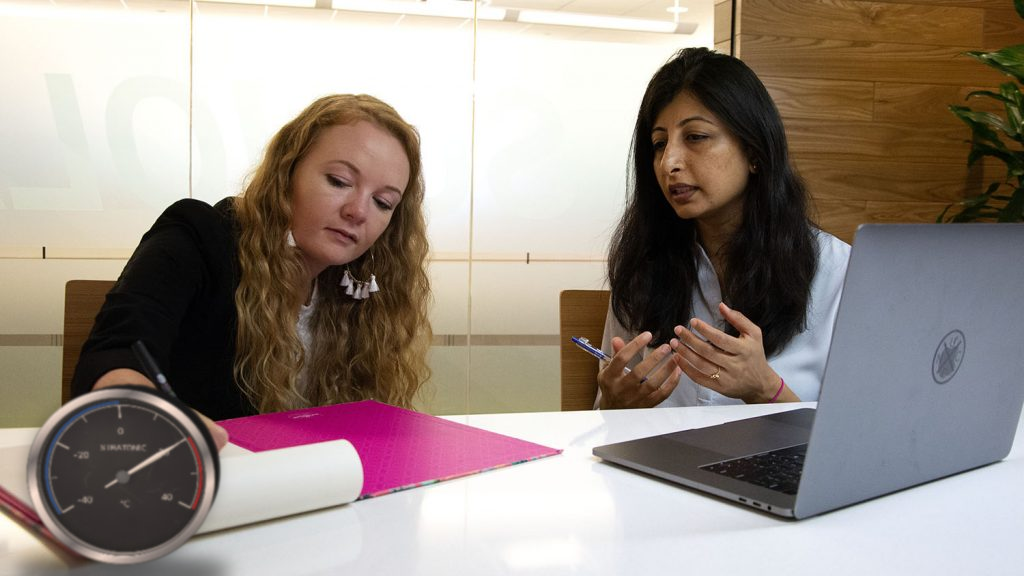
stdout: value=20 unit=°C
